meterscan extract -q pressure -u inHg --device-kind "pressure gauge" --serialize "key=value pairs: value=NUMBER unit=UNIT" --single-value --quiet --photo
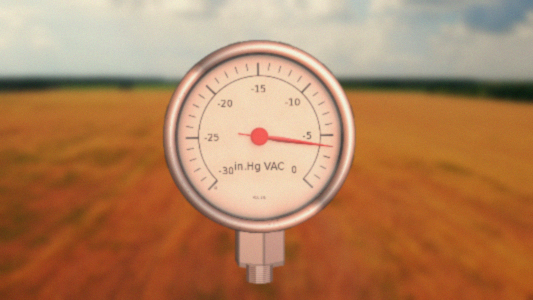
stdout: value=-4 unit=inHg
